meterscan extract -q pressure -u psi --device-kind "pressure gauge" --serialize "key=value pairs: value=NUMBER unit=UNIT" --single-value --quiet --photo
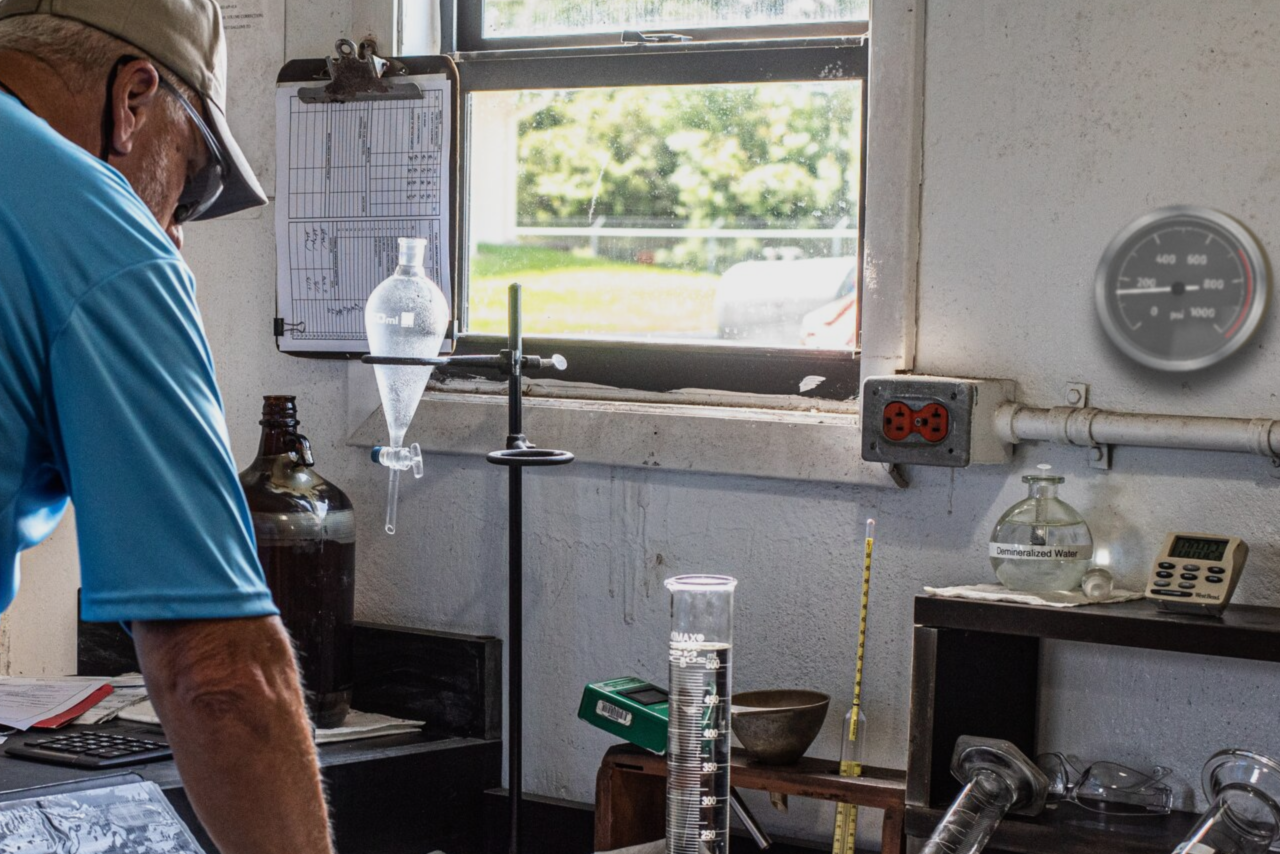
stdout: value=150 unit=psi
